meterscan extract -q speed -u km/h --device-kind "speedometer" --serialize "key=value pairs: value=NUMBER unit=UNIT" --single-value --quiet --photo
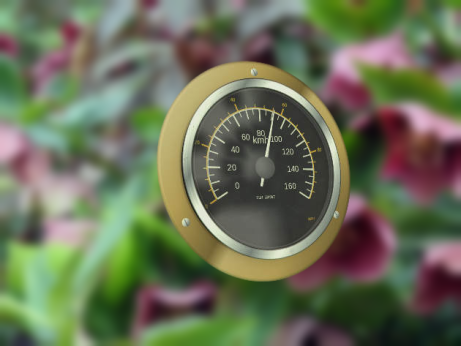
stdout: value=90 unit=km/h
